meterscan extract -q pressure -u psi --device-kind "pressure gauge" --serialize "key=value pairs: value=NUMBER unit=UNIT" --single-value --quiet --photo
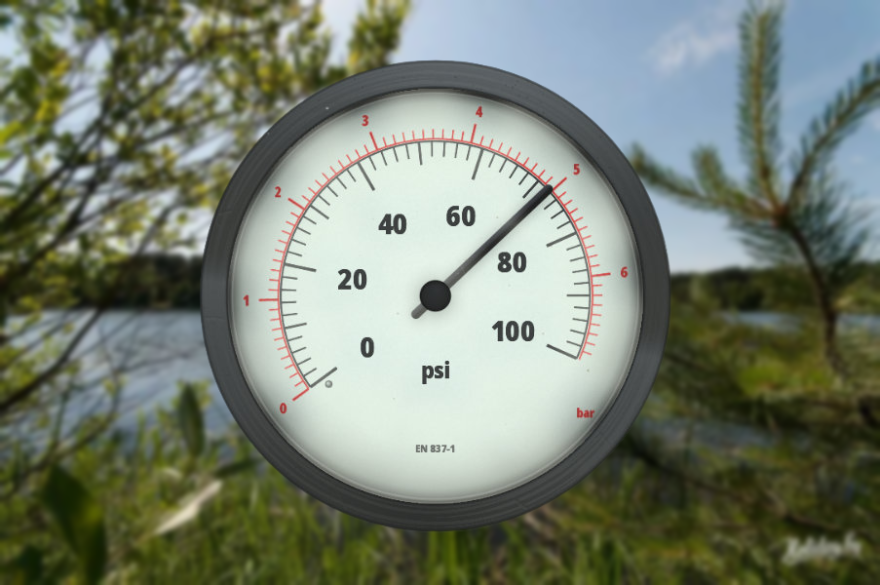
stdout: value=72 unit=psi
